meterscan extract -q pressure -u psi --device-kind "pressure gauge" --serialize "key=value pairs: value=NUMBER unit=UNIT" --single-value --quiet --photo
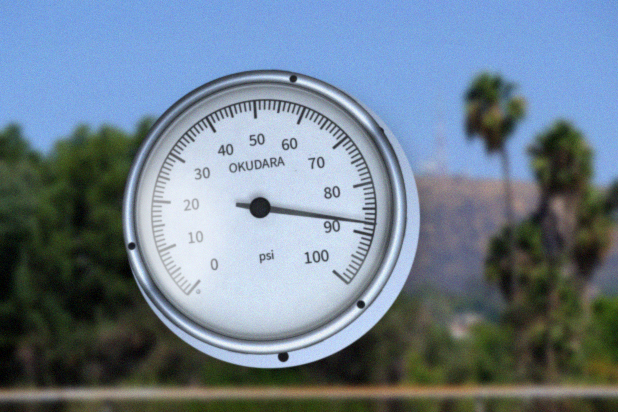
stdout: value=88 unit=psi
